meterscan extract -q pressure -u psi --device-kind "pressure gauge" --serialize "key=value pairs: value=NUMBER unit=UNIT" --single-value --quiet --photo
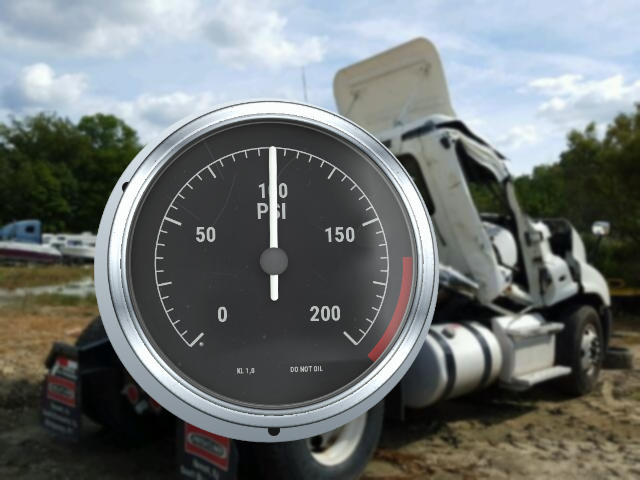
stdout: value=100 unit=psi
